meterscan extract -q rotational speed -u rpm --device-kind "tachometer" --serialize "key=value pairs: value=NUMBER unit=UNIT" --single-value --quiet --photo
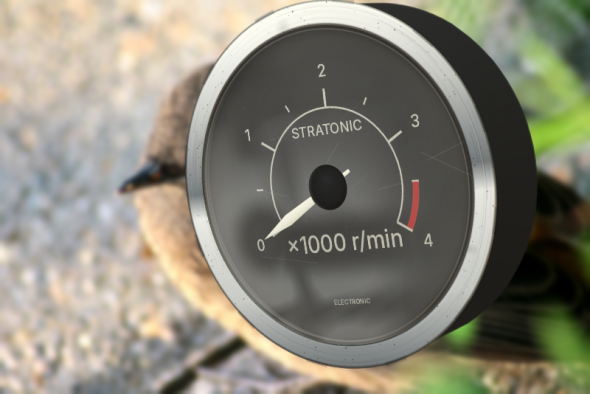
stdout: value=0 unit=rpm
